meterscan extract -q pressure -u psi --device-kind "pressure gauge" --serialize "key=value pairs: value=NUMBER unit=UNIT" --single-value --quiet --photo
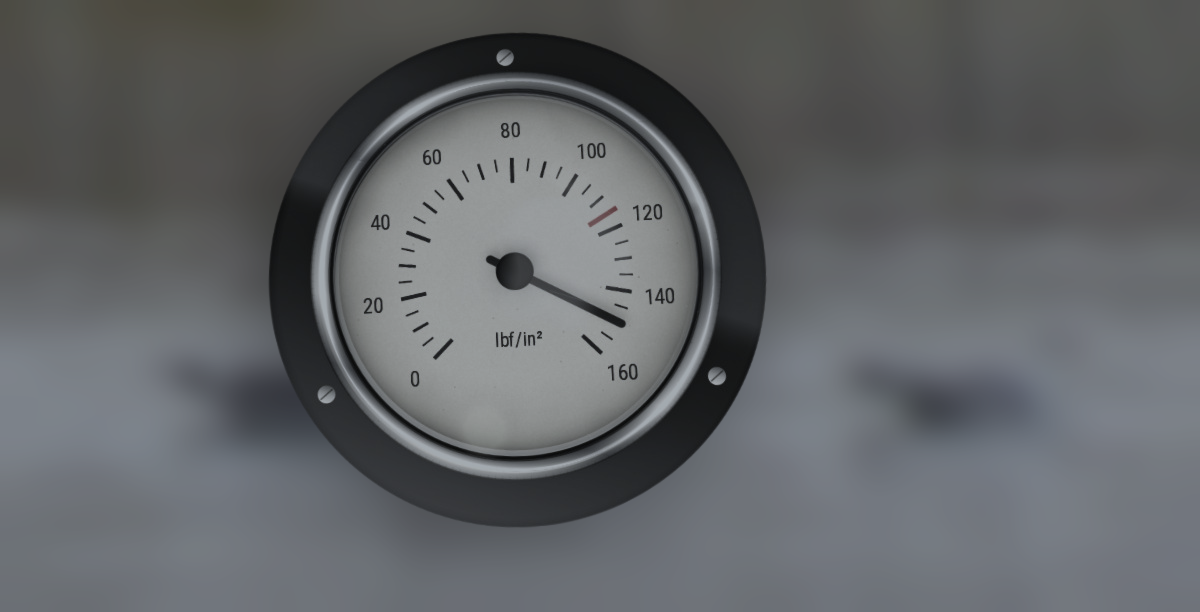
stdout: value=150 unit=psi
